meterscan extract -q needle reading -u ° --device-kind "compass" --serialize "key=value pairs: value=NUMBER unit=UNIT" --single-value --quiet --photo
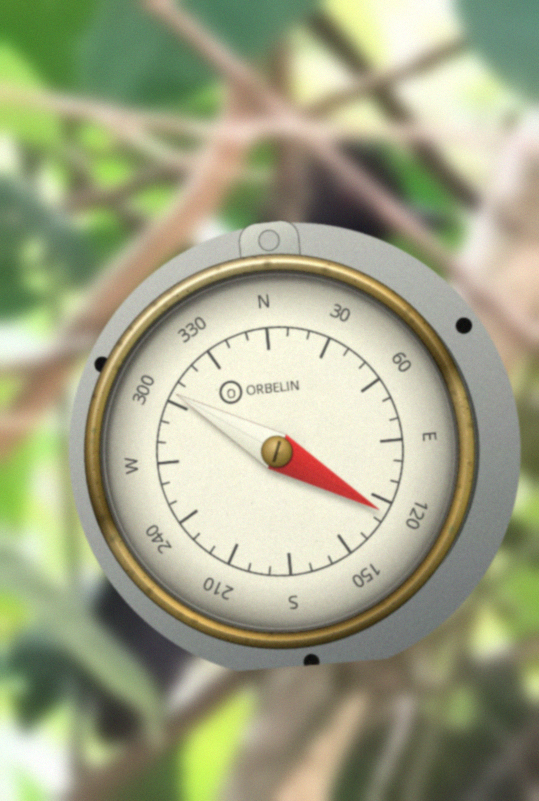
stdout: value=125 unit=°
